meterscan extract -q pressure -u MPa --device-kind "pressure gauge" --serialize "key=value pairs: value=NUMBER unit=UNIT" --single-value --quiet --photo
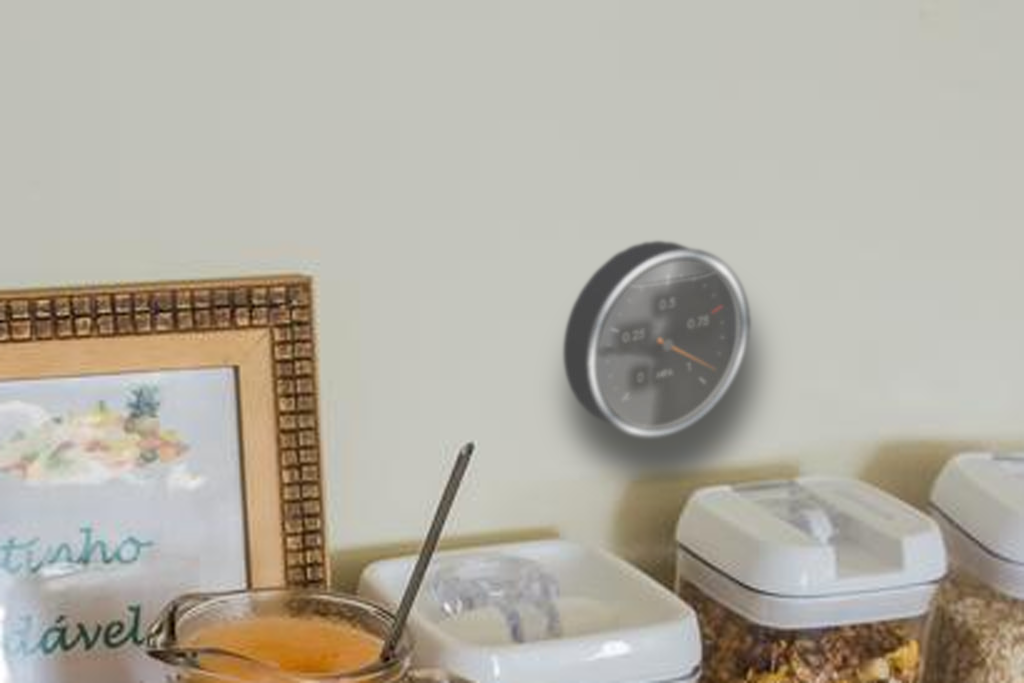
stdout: value=0.95 unit=MPa
